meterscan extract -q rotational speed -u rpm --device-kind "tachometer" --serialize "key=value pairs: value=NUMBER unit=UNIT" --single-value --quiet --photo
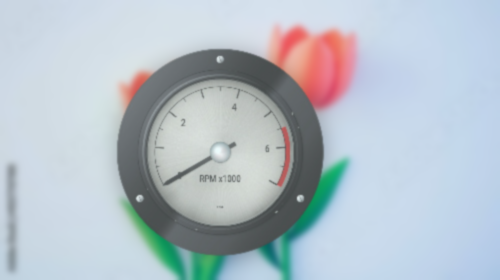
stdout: value=0 unit=rpm
